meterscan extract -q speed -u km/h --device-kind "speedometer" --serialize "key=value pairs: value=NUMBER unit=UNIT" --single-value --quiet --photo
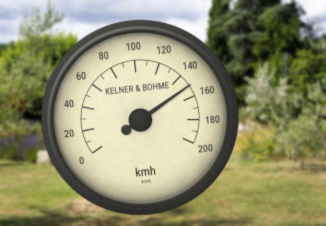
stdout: value=150 unit=km/h
